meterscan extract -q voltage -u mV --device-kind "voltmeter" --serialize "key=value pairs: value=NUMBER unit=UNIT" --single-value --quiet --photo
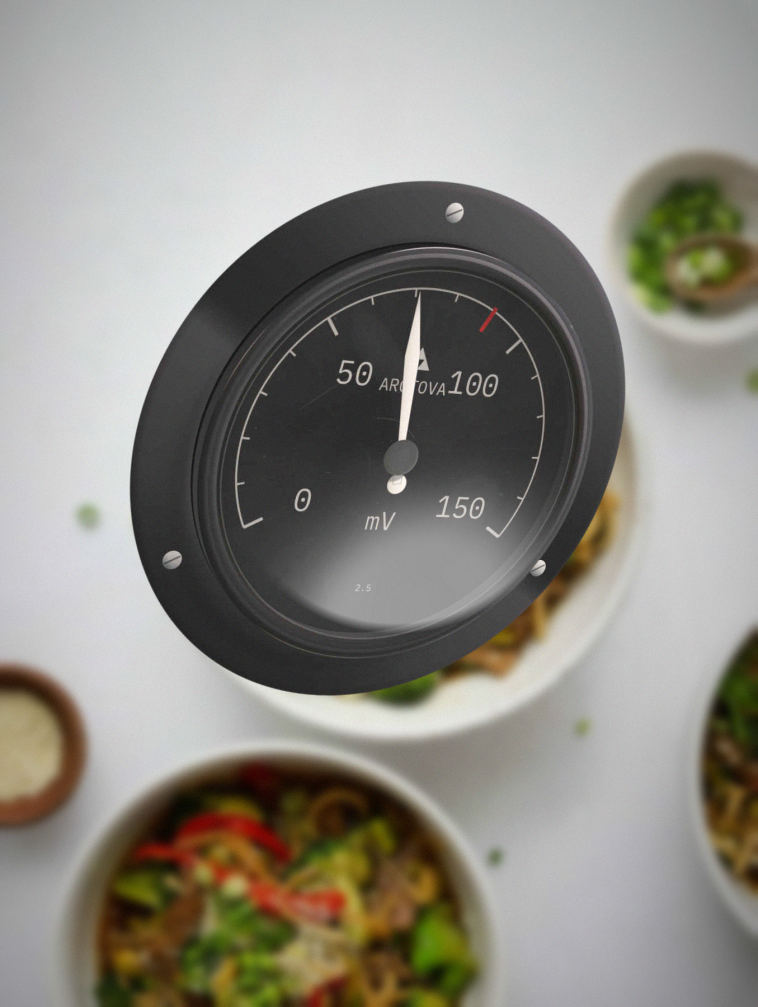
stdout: value=70 unit=mV
